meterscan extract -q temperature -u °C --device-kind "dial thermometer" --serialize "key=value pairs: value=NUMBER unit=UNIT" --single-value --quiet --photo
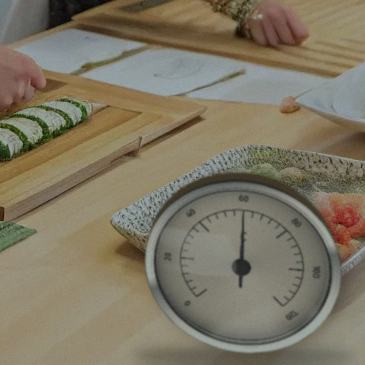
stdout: value=60 unit=°C
